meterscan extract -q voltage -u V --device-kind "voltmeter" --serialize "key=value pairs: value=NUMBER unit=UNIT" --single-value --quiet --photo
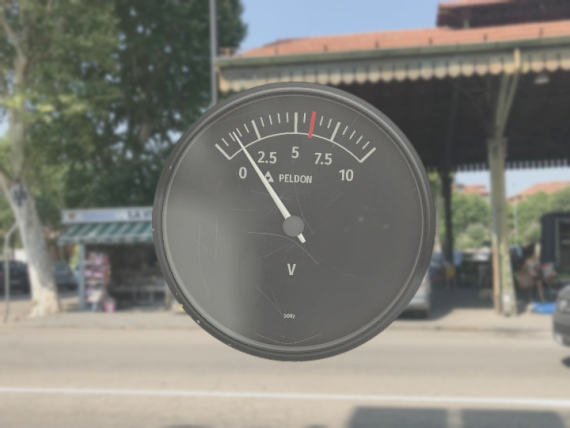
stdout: value=1.25 unit=V
